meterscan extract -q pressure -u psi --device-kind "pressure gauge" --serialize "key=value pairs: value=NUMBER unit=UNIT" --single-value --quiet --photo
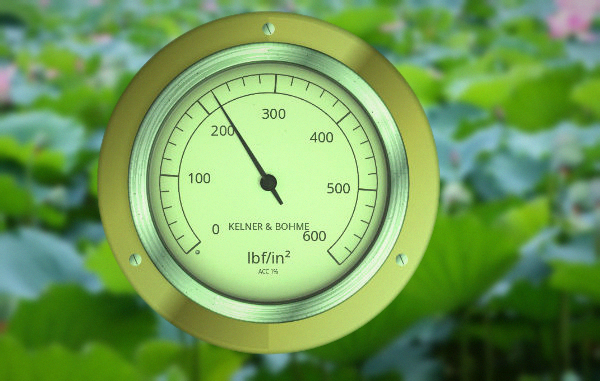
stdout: value=220 unit=psi
